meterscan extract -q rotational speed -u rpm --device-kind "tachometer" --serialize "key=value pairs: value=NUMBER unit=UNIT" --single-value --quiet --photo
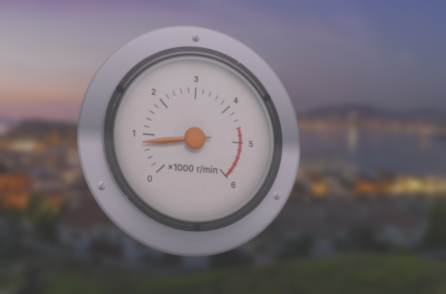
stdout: value=800 unit=rpm
